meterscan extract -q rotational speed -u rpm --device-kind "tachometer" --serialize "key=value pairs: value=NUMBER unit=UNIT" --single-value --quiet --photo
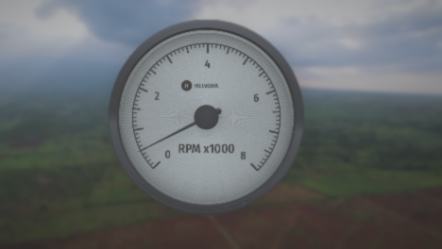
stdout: value=500 unit=rpm
